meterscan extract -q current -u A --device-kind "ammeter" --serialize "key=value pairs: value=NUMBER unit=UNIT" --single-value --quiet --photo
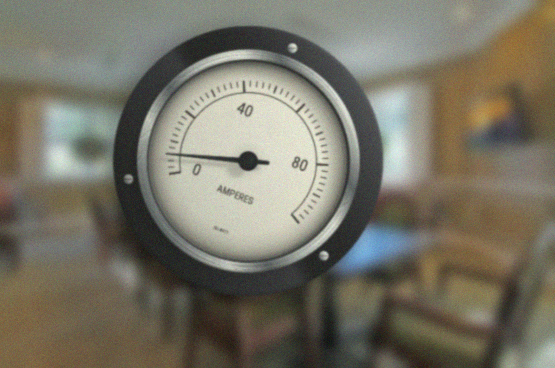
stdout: value=6 unit=A
